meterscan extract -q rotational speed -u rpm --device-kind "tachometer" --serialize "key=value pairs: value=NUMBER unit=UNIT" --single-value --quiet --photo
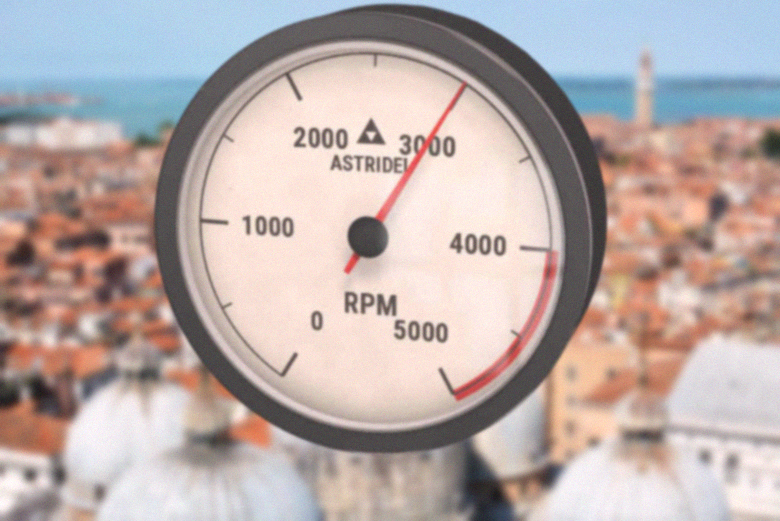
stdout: value=3000 unit=rpm
